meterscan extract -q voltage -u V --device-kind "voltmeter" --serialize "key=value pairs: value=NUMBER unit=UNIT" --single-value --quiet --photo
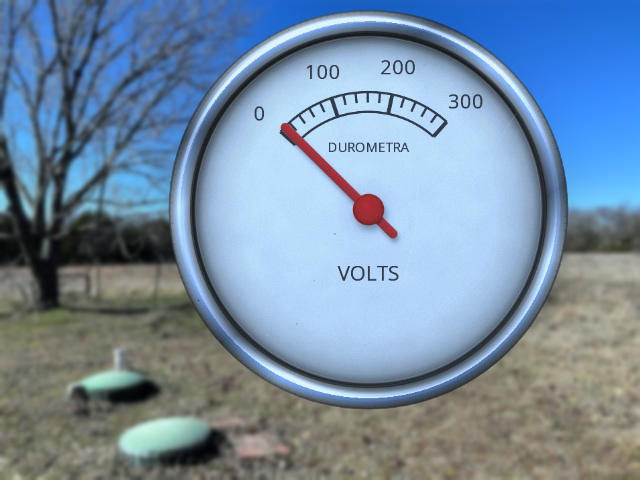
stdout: value=10 unit=V
